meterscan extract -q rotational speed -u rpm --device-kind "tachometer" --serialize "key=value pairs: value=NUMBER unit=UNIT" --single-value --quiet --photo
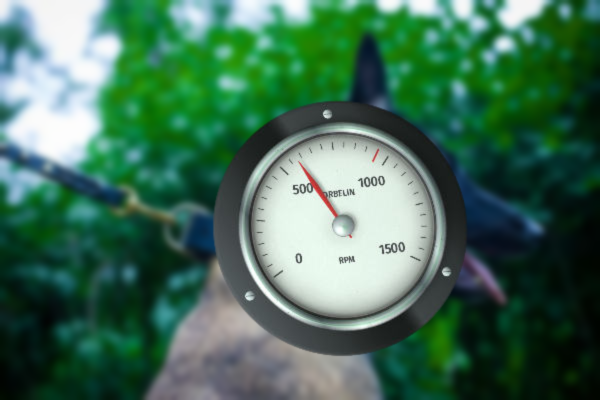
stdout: value=575 unit=rpm
